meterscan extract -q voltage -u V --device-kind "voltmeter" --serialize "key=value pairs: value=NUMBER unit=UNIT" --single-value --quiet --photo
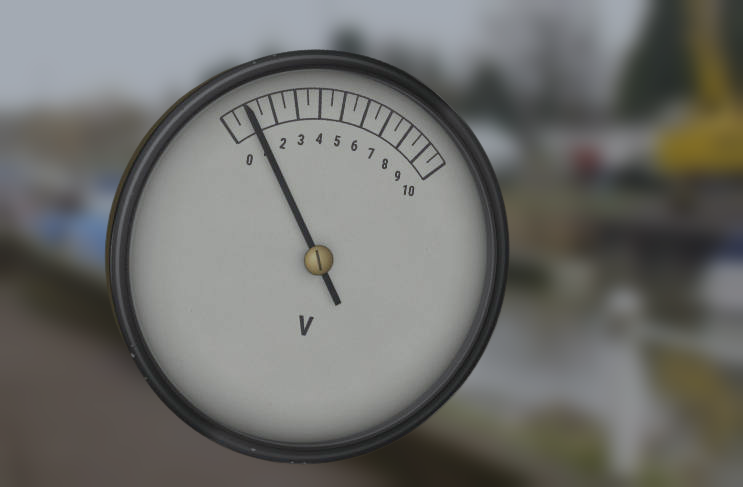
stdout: value=1 unit=V
